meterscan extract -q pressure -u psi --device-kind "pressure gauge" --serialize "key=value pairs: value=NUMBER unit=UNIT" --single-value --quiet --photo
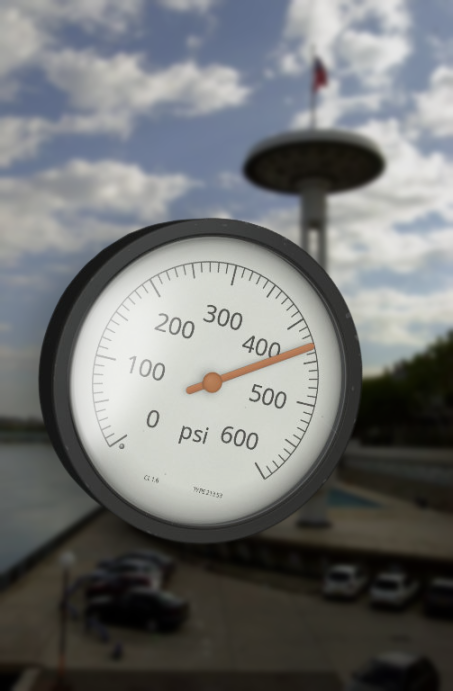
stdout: value=430 unit=psi
